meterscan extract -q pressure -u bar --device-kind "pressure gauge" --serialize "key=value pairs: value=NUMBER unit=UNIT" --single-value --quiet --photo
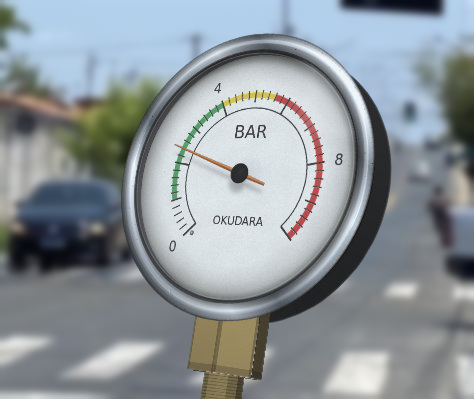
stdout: value=2.4 unit=bar
